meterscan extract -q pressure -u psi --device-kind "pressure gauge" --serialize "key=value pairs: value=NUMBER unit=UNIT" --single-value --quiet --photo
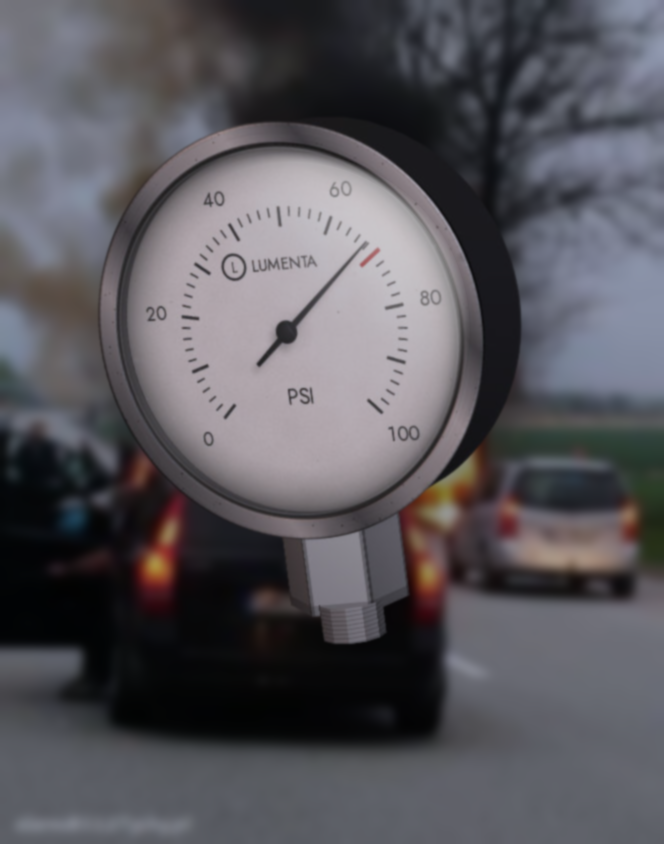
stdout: value=68 unit=psi
